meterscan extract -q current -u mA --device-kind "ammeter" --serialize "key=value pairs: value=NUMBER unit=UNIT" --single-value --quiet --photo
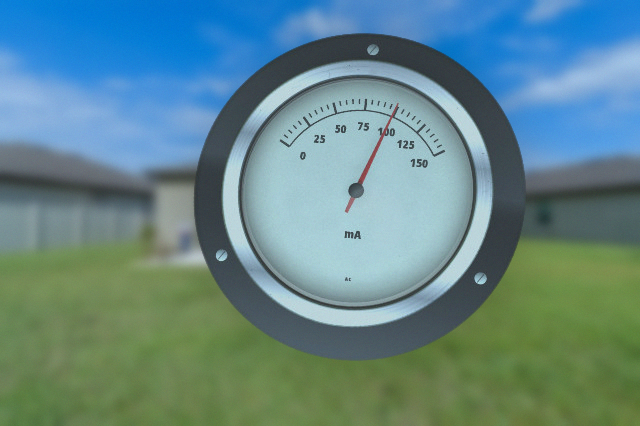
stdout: value=100 unit=mA
